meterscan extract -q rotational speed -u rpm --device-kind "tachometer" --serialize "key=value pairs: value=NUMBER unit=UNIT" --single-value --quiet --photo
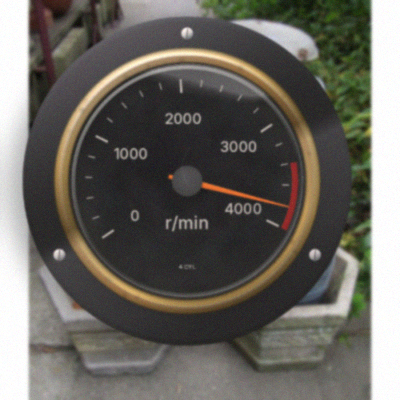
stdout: value=3800 unit=rpm
